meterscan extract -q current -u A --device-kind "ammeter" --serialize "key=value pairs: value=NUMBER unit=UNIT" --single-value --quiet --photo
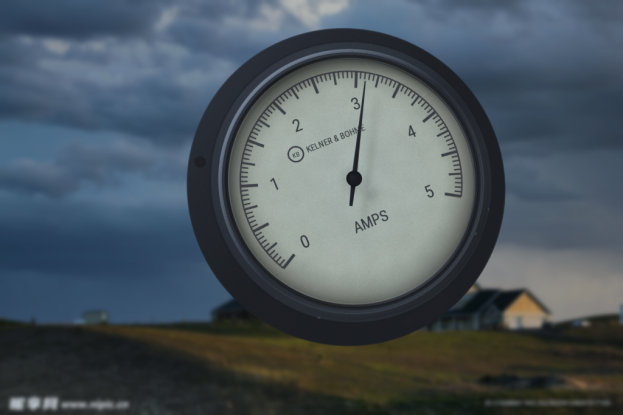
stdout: value=3.1 unit=A
